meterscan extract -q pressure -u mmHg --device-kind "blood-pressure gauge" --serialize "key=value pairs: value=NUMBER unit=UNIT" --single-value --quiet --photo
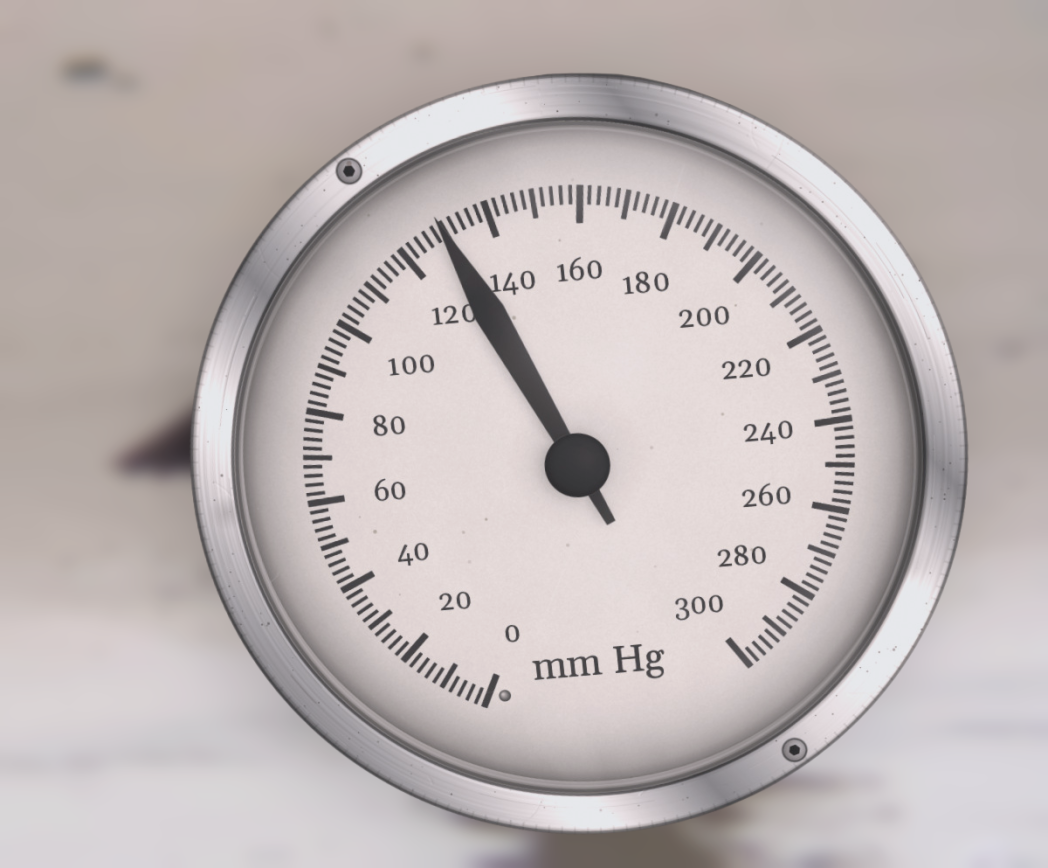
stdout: value=130 unit=mmHg
